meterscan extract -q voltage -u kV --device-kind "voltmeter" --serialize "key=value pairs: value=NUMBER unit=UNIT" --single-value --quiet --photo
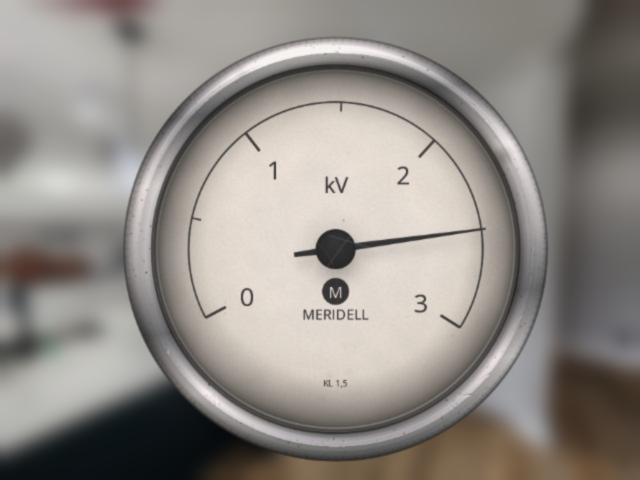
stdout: value=2.5 unit=kV
